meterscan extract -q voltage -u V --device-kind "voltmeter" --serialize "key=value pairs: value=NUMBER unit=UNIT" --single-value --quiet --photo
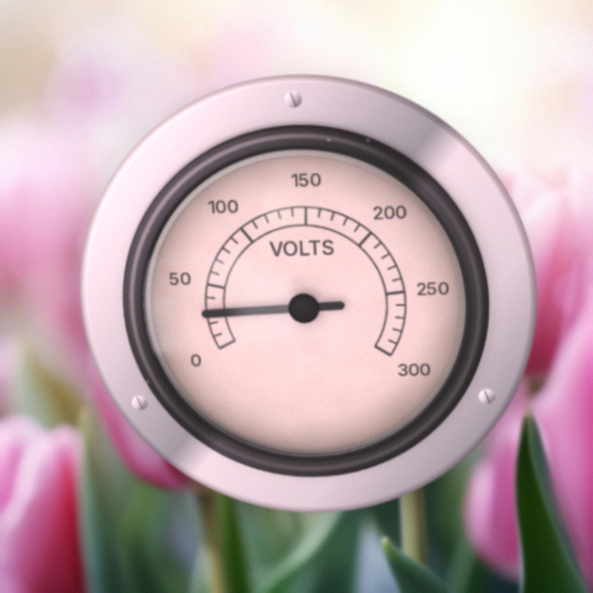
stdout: value=30 unit=V
